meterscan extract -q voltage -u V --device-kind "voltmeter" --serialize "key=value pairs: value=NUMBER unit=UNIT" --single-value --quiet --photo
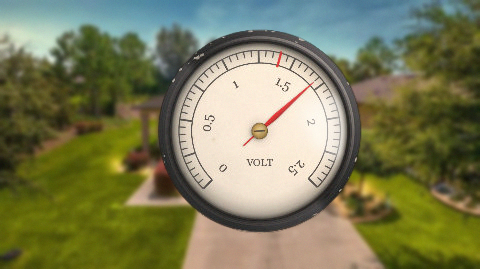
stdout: value=1.7 unit=V
